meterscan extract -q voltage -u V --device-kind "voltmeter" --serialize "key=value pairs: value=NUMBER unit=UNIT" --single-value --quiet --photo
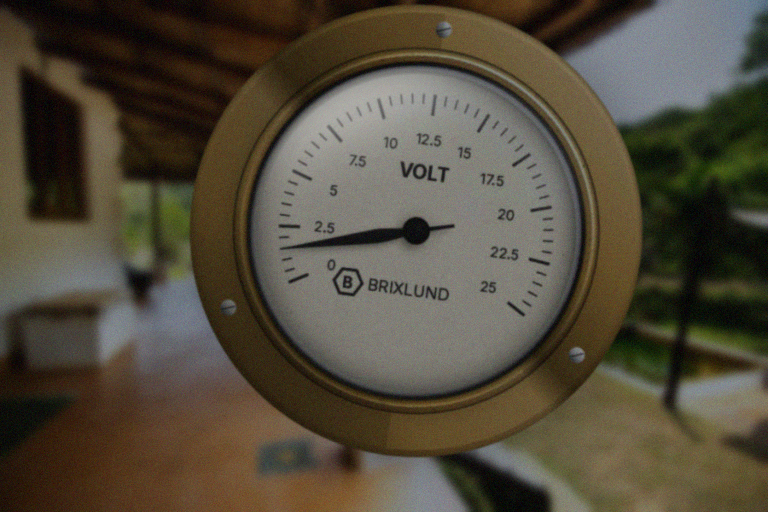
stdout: value=1.5 unit=V
